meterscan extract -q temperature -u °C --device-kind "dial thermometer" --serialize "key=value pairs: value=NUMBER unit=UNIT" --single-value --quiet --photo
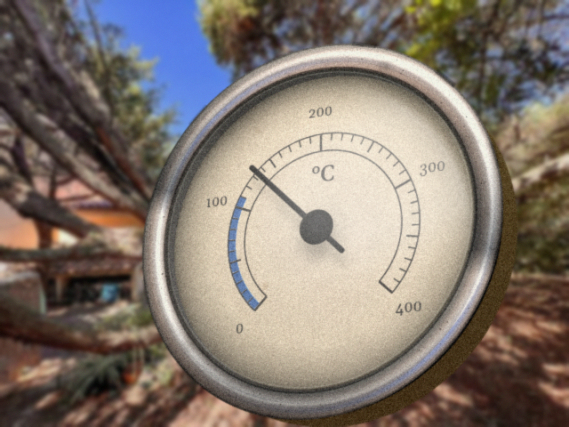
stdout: value=135 unit=°C
